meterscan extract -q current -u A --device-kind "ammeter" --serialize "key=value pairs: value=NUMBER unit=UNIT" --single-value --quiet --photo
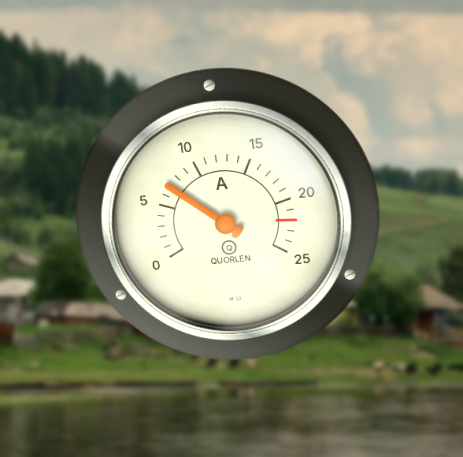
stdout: value=7 unit=A
